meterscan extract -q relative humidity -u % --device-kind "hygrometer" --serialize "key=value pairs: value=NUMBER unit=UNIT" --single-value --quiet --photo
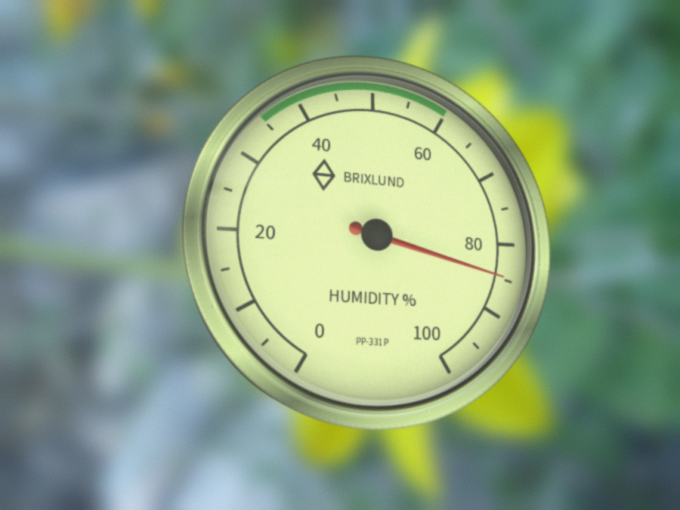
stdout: value=85 unit=%
